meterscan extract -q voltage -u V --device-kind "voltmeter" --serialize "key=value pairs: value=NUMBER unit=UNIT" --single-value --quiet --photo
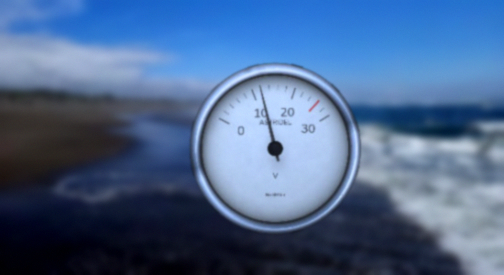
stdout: value=12 unit=V
